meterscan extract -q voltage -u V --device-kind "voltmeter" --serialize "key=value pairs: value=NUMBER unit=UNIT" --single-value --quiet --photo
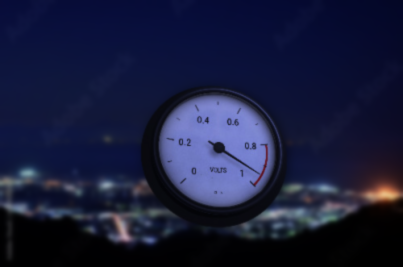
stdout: value=0.95 unit=V
